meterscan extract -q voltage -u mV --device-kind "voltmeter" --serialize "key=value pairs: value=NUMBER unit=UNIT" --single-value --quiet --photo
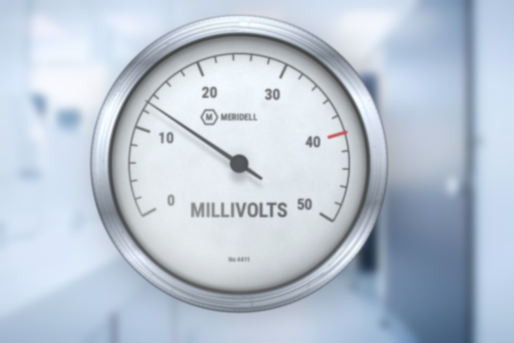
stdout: value=13 unit=mV
